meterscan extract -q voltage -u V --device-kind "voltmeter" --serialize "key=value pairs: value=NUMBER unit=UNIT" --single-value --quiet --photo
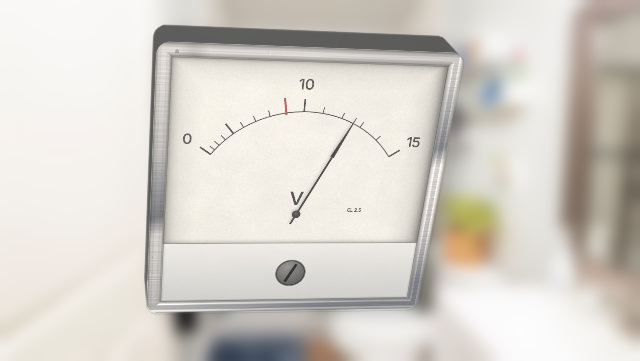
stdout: value=12.5 unit=V
